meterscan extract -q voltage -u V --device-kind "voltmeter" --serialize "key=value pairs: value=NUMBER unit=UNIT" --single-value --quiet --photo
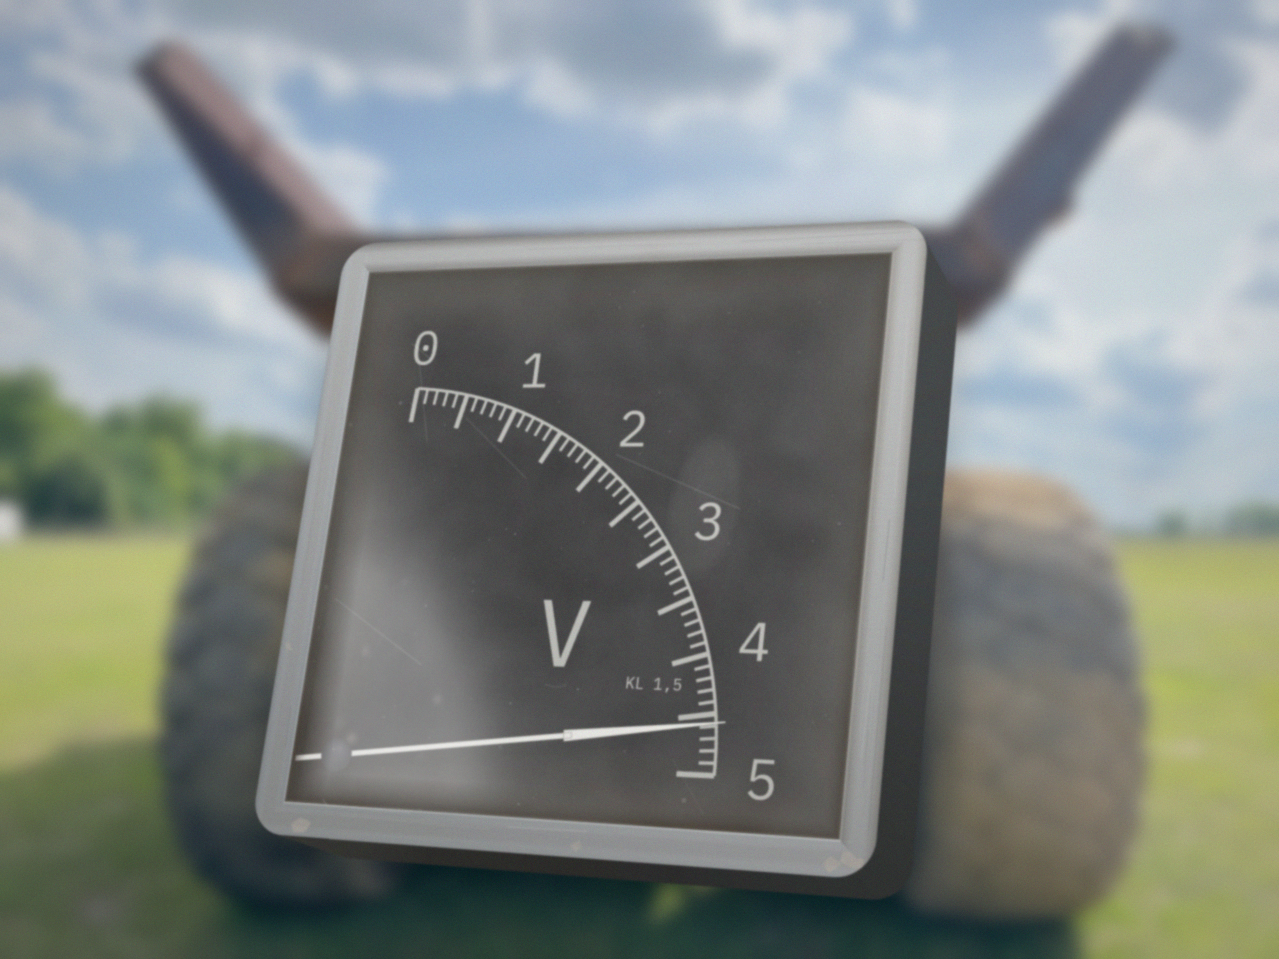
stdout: value=4.6 unit=V
